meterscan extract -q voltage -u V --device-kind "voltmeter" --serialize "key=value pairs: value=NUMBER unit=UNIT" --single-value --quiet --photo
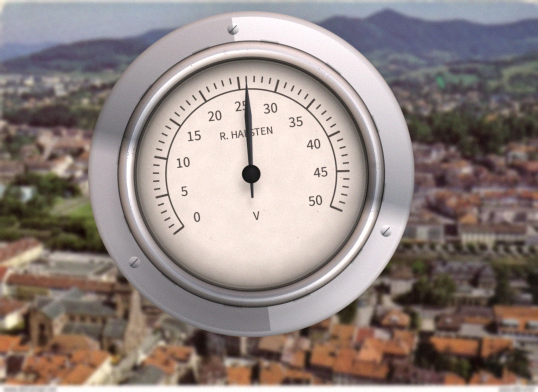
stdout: value=26 unit=V
